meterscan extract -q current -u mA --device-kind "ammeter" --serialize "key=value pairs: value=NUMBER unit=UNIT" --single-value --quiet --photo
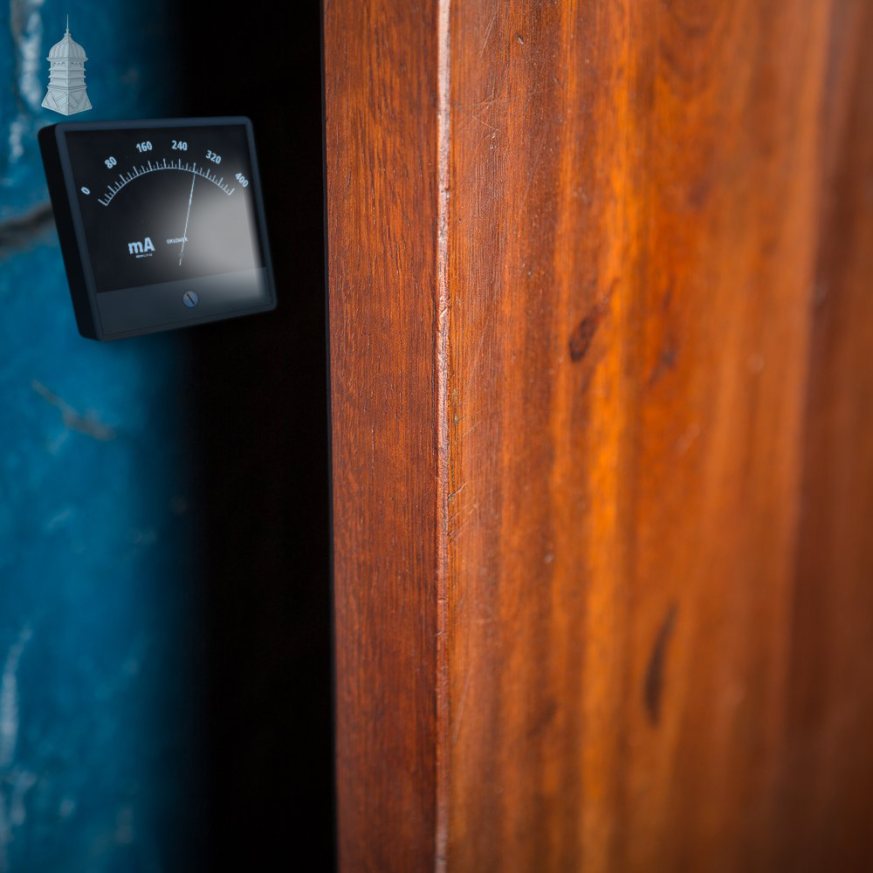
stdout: value=280 unit=mA
